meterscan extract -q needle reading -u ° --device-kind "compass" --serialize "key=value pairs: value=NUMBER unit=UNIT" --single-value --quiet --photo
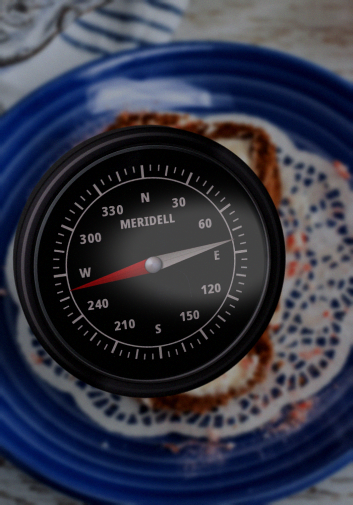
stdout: value=260 unit=°
